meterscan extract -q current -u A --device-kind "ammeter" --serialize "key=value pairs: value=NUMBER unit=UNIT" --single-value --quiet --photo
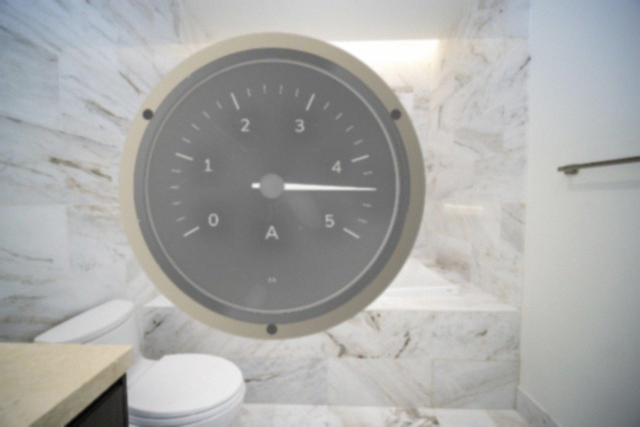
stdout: value=4.4 unit=A
